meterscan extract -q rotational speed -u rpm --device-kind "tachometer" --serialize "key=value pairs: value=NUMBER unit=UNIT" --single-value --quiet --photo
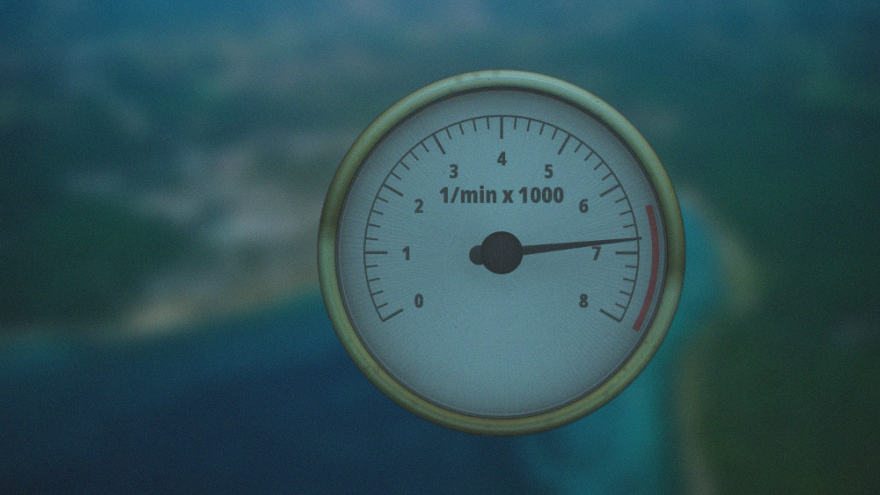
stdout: value=6800 unit=rpm
